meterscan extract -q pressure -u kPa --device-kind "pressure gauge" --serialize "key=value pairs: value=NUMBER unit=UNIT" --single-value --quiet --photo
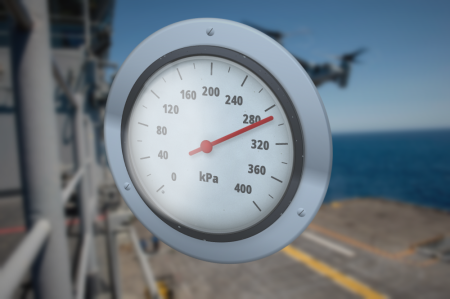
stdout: value=290 unit=kPa
